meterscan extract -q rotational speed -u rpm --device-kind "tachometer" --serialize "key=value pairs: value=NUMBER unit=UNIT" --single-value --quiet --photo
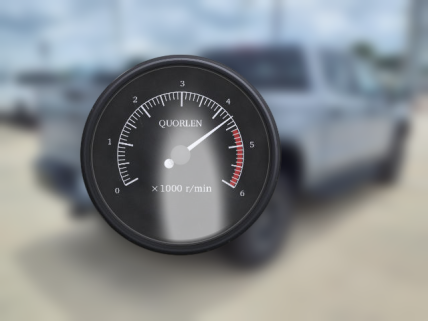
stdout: value=4300 unit=rpm
